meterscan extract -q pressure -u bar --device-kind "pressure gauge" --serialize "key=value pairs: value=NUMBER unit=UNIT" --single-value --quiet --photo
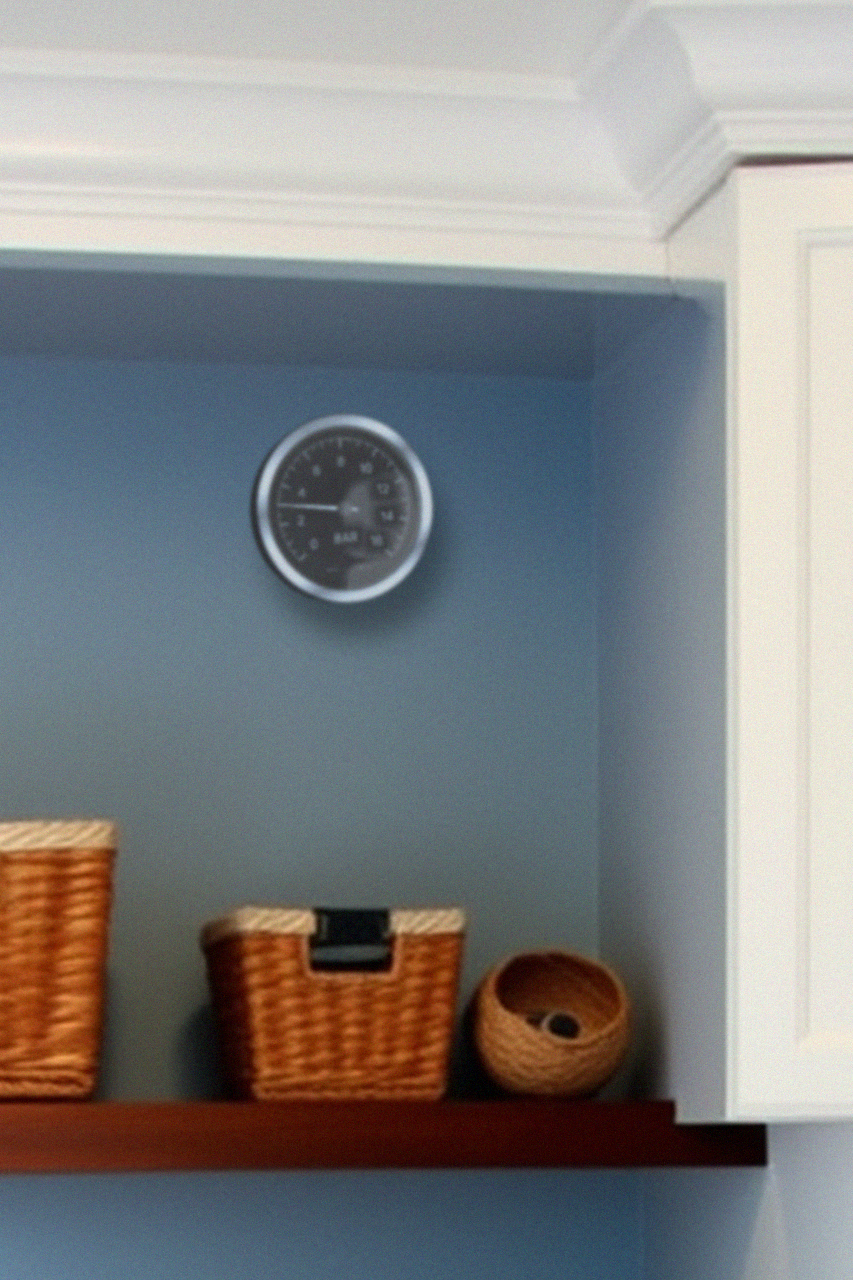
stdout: value=3 unit=bar
